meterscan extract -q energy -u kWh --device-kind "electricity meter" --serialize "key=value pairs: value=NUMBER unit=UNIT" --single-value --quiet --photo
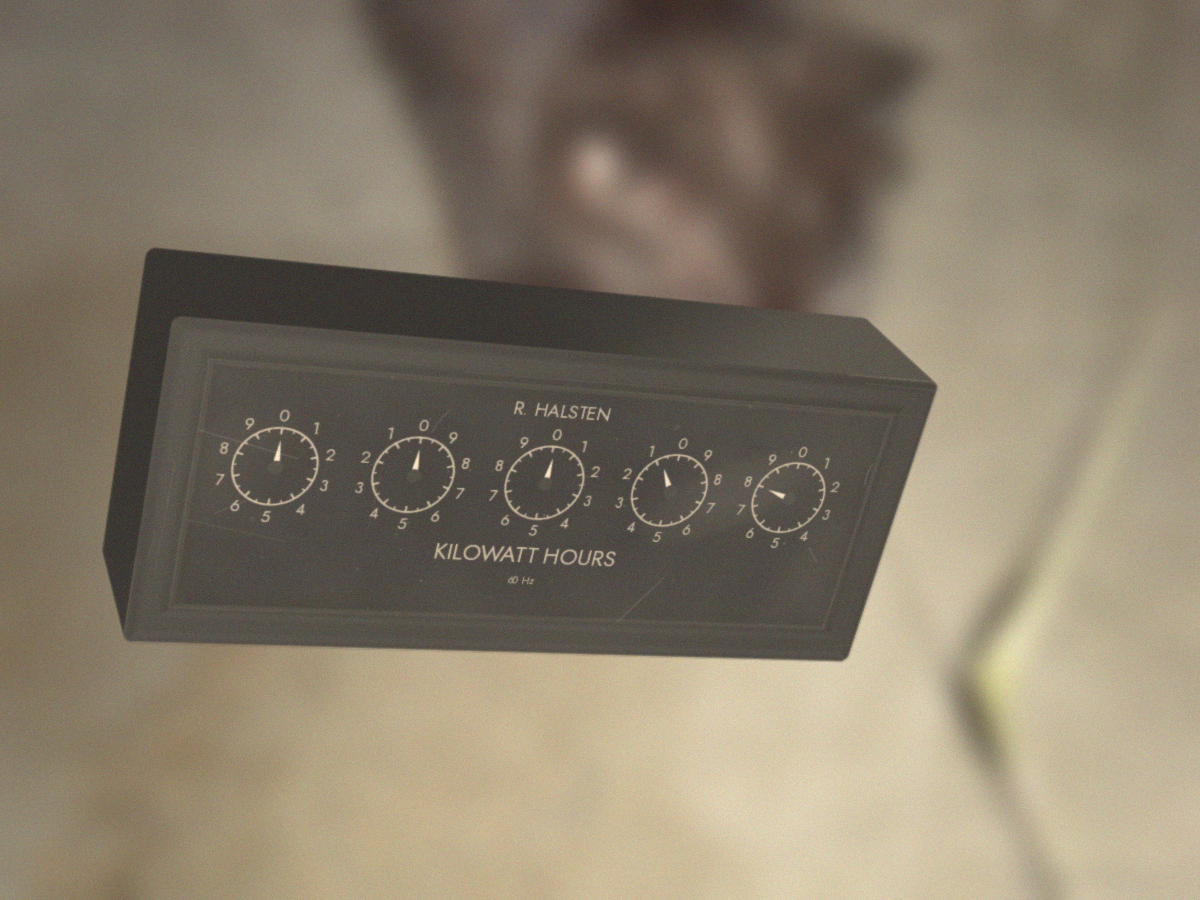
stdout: value=8 unit=kWh
